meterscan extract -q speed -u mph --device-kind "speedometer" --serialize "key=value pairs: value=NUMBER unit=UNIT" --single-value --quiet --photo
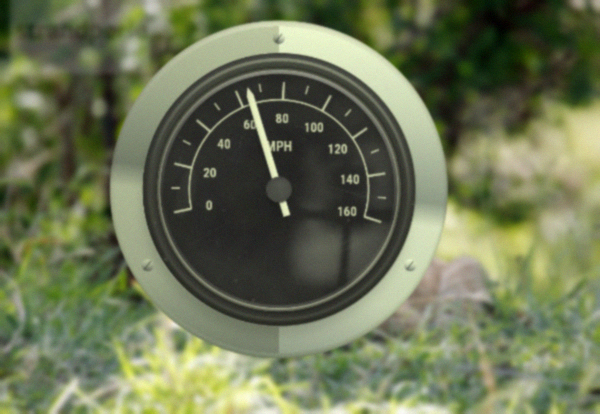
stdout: value=65 unit=mph
